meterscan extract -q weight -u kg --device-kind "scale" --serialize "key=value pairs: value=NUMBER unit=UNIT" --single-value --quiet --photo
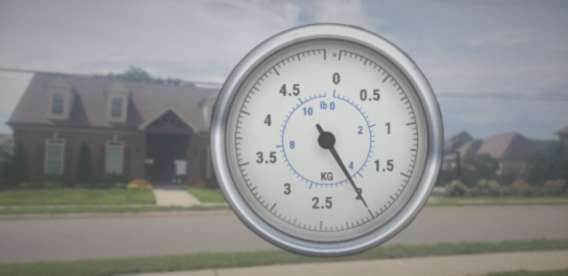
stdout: value=2 unit=kg
